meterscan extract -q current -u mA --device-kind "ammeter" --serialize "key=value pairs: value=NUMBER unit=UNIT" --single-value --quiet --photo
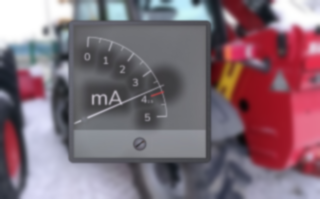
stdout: value=3.75 unit=mA
